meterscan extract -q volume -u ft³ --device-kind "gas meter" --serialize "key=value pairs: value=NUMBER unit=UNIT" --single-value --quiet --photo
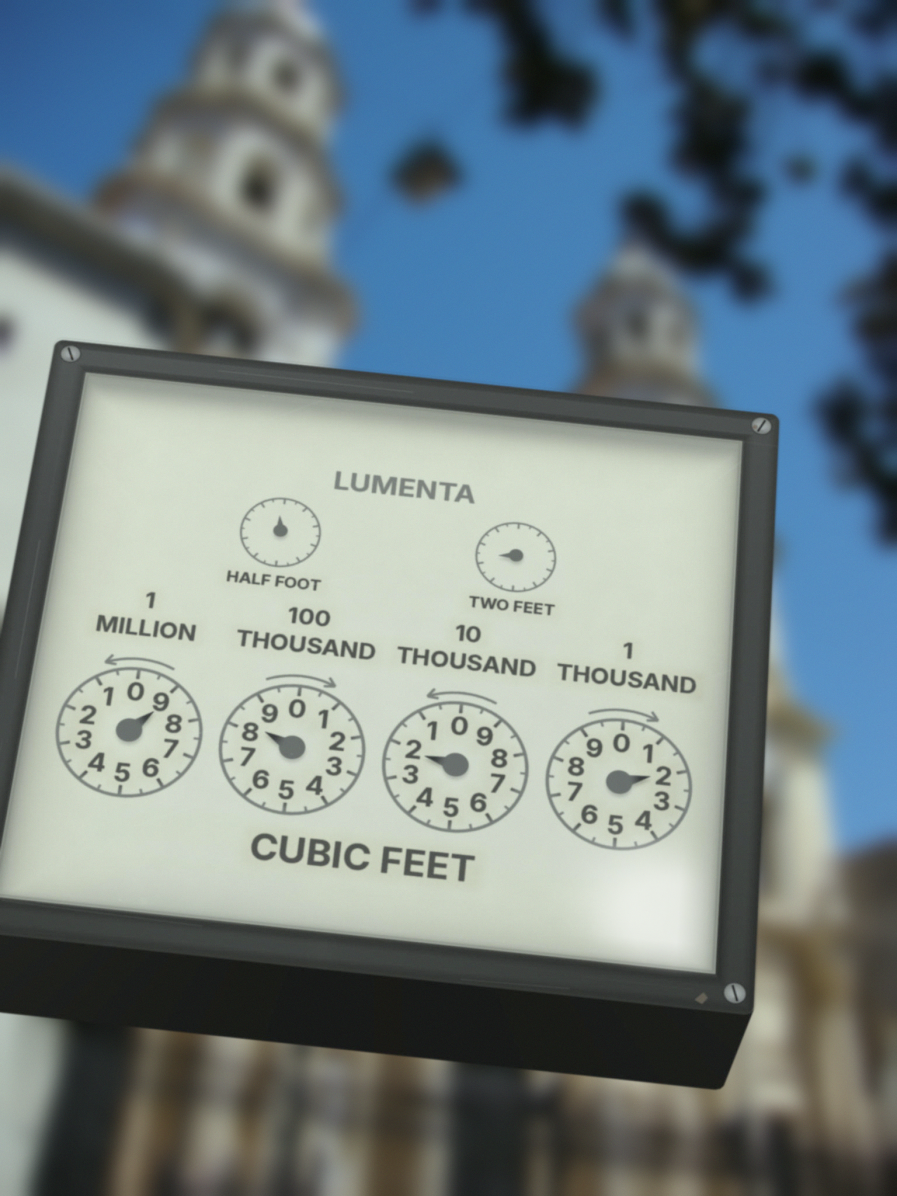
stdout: value=882200 unit=ft³
